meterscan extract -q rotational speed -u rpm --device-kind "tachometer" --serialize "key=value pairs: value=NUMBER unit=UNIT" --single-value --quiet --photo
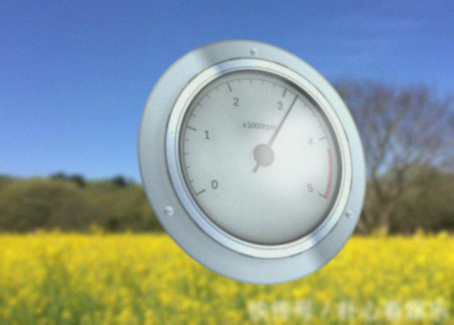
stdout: value=3200 unit=rpm
